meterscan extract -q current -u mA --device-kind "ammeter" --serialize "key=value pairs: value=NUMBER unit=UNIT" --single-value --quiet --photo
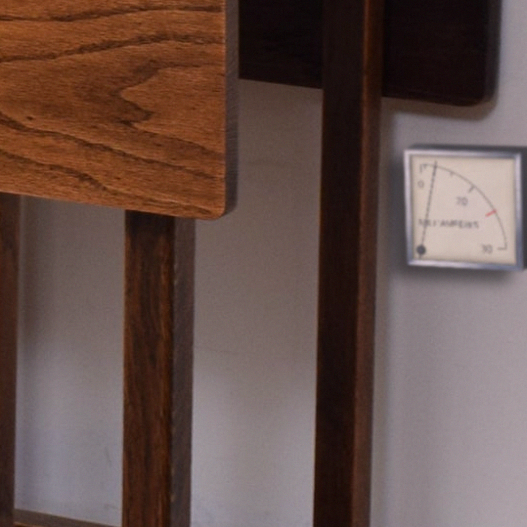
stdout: value=10 unit=mA
